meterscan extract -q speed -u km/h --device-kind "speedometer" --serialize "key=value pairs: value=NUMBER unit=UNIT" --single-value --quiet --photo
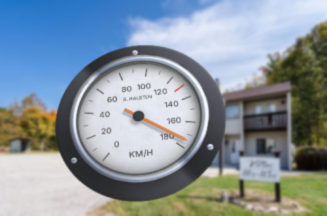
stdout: value=175 unit=km/h
